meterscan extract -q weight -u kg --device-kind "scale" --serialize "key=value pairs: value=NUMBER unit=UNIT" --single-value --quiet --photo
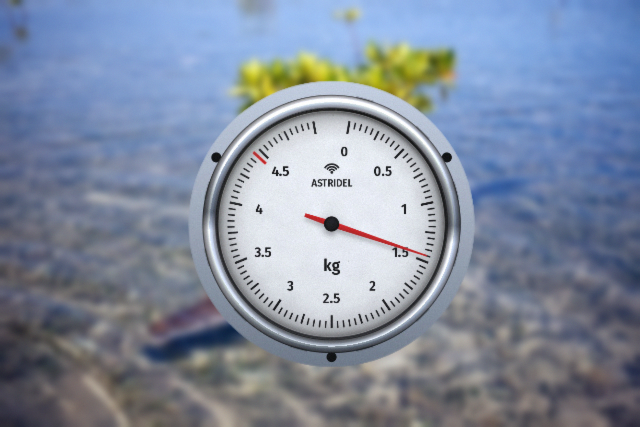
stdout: value=1.45 unit=kg
